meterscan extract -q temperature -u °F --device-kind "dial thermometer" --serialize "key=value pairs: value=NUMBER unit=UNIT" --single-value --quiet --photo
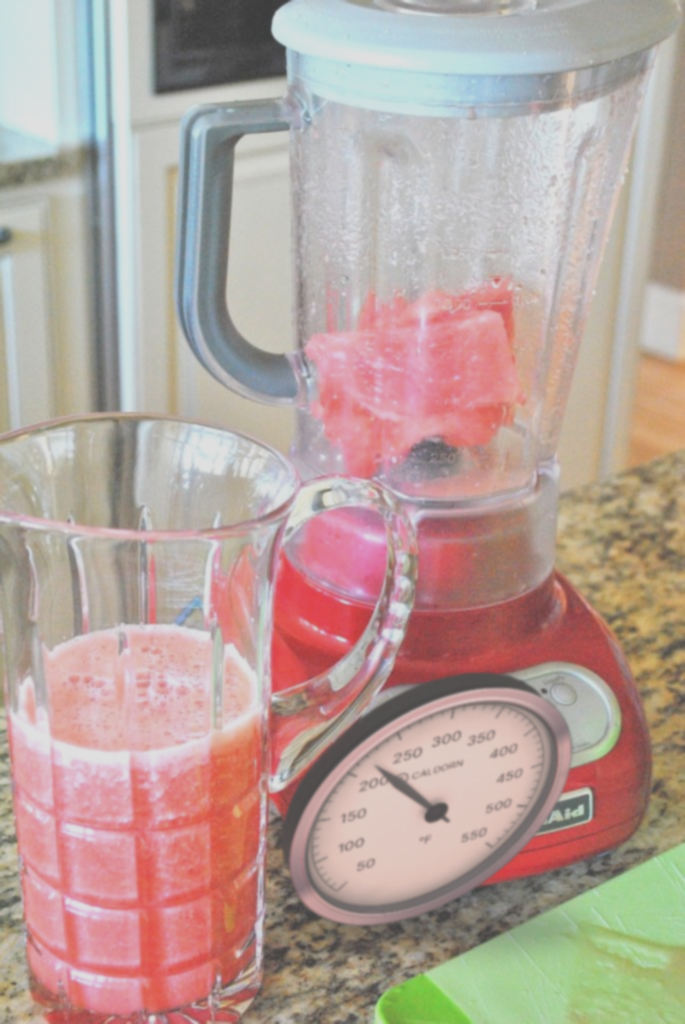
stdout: value=220 unit=°F
